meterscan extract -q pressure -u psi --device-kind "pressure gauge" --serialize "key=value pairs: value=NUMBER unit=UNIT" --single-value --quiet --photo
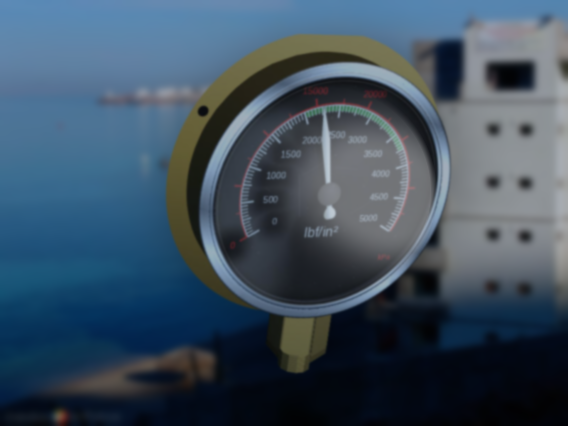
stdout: value=2250 unit=psi
